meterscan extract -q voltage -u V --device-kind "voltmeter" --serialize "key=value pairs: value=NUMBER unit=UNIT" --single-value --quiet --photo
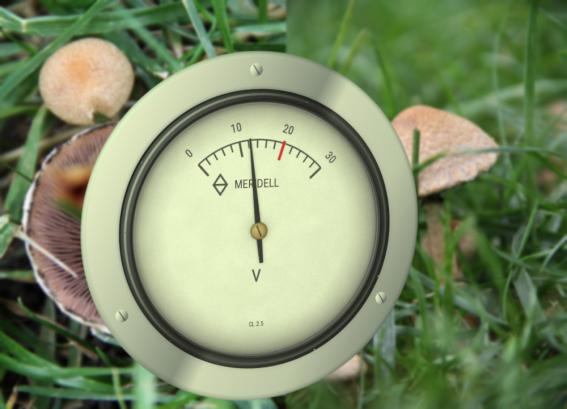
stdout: value=12 unit=V
